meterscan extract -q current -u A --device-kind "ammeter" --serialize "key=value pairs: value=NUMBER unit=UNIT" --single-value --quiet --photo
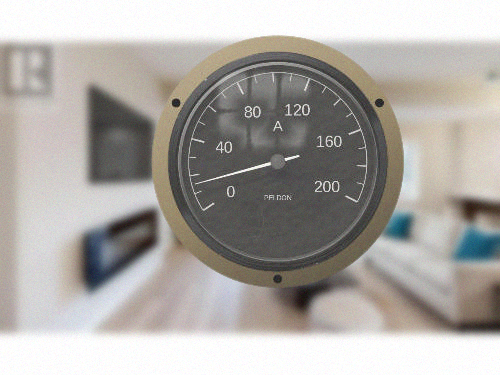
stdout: value=15 unit=A
